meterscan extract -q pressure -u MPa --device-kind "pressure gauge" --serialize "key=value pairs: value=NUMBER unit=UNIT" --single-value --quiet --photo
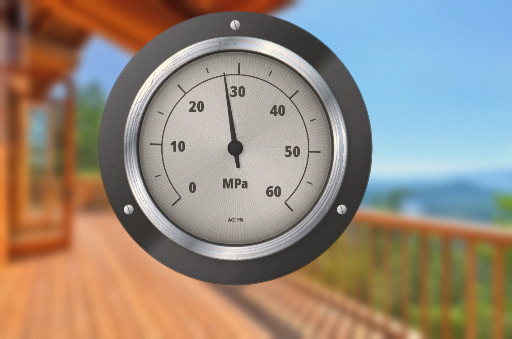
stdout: value=27.5 unit=MPa
